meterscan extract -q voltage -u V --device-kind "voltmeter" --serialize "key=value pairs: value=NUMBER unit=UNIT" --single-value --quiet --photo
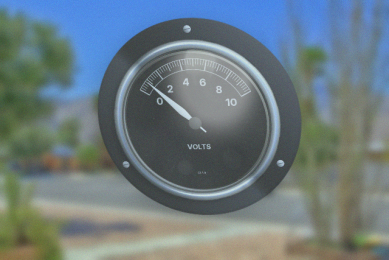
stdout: value=1 unit=V
